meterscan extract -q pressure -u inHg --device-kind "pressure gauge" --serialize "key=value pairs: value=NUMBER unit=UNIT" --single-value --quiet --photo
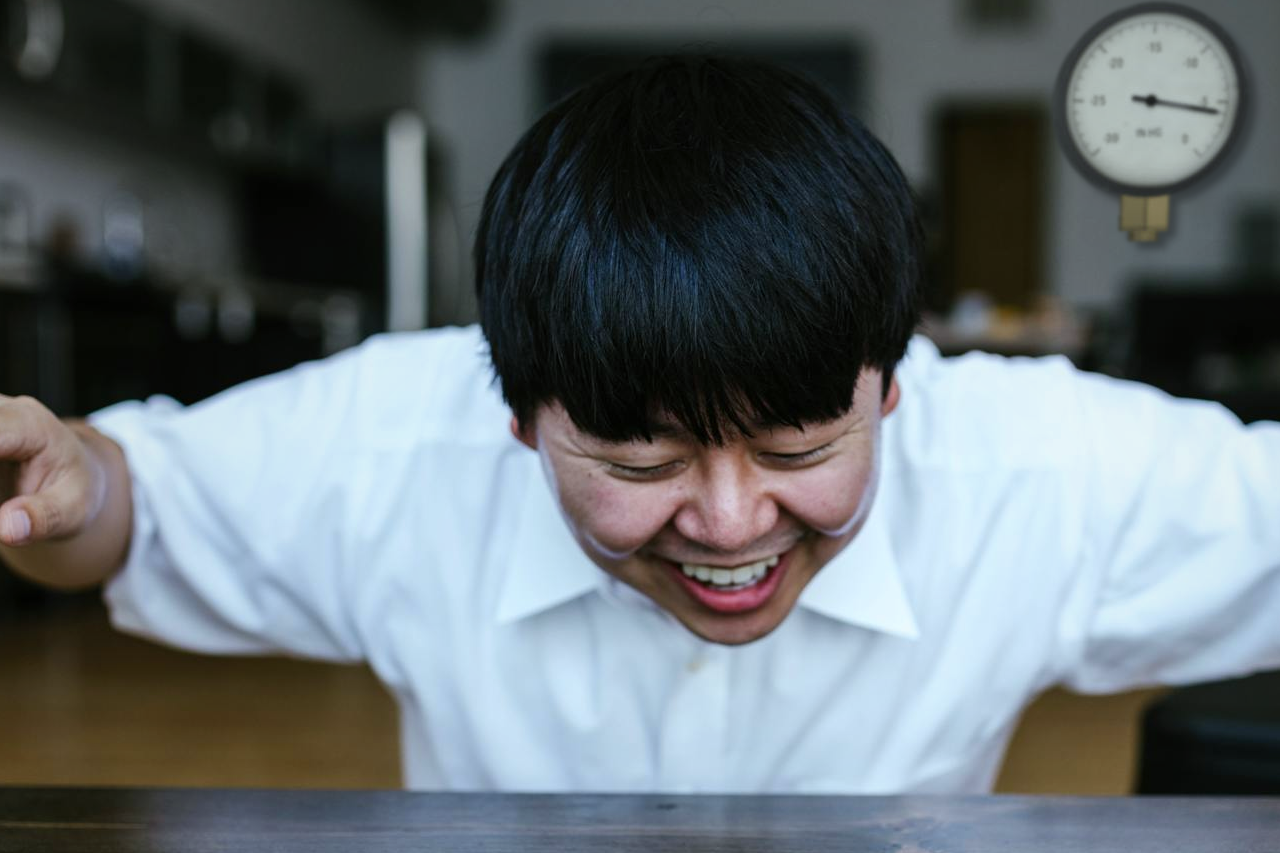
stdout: value=-4 unit=inHg
